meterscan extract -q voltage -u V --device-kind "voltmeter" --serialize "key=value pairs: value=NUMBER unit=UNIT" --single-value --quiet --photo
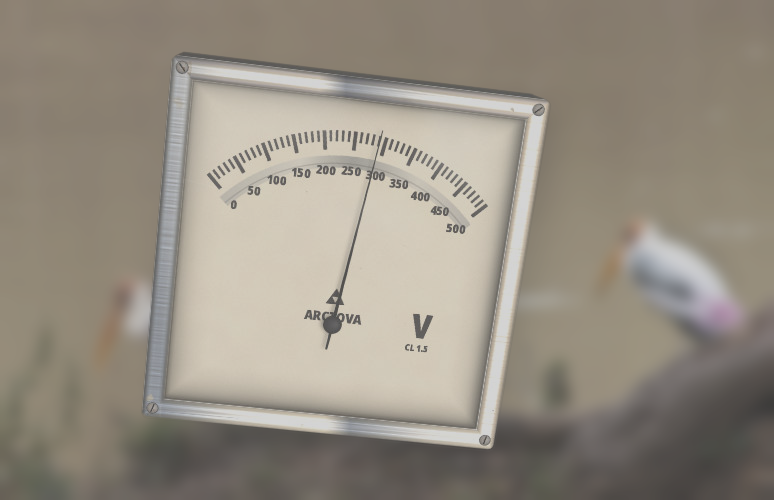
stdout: value=290 unit=V
